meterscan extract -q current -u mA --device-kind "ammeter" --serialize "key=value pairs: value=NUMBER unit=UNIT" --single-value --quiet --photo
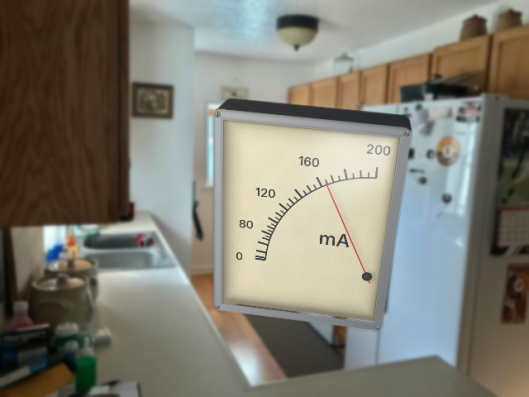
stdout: value=165 unit=mA
